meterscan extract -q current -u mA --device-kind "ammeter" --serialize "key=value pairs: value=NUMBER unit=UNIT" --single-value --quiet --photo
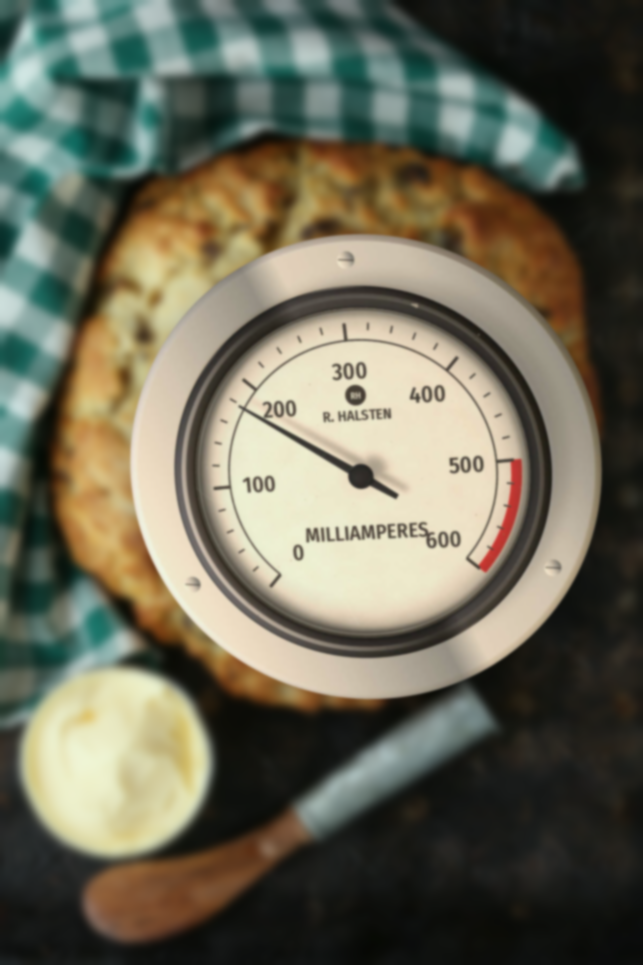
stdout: value=180 unit=mA
